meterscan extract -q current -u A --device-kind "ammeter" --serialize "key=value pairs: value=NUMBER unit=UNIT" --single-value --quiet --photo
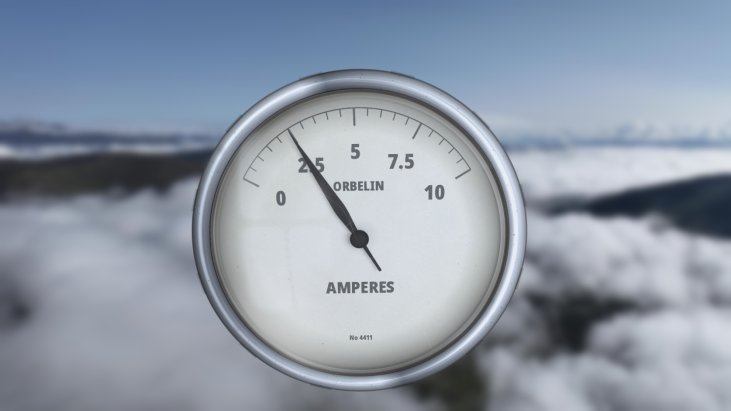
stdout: value=2.5 unit=A
